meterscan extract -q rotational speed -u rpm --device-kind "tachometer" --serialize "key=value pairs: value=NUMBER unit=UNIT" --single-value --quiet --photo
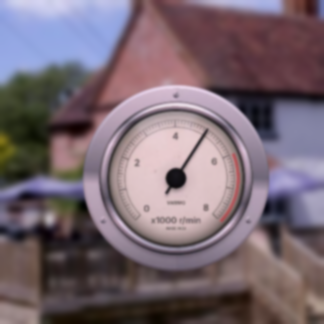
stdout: value=5000 unit=rpm
